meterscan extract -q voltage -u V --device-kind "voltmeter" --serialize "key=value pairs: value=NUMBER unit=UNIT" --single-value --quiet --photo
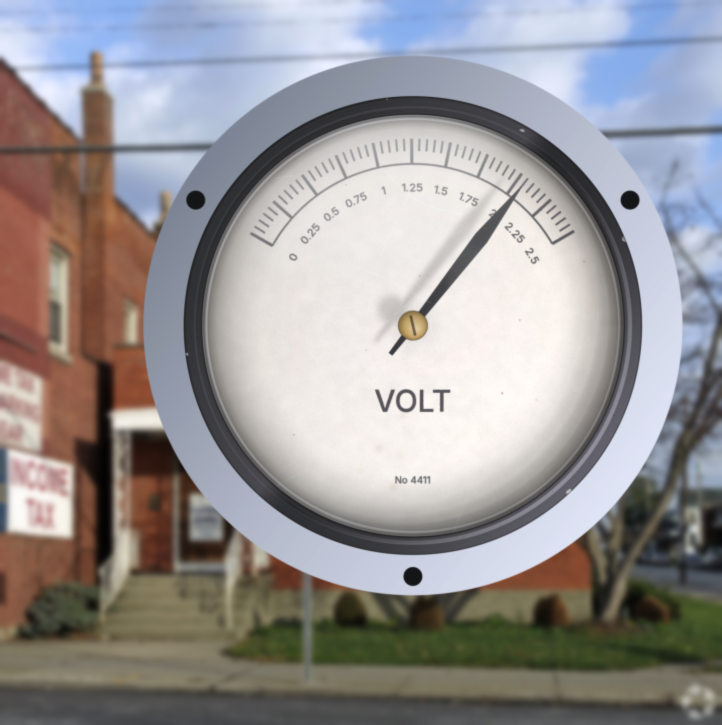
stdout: value=2.05 unit=V
